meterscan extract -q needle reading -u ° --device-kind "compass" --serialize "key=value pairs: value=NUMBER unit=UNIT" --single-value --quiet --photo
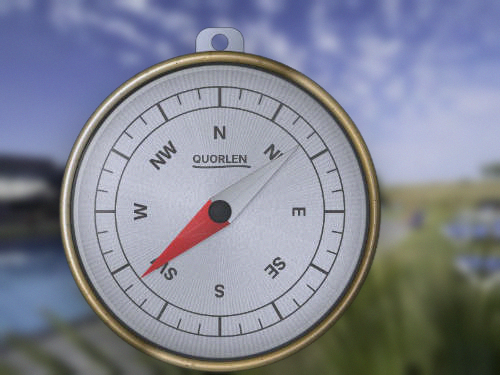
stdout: value=230 unit=°
